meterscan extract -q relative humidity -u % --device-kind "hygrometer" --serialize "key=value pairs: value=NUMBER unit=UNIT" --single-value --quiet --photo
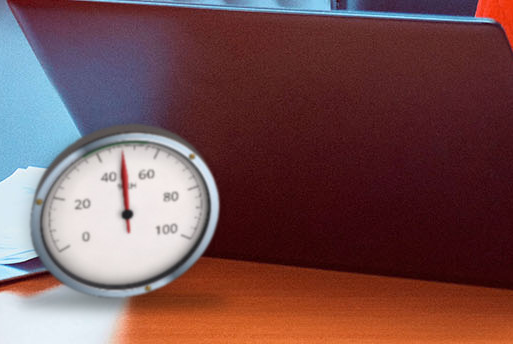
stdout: value=48 unit=%
